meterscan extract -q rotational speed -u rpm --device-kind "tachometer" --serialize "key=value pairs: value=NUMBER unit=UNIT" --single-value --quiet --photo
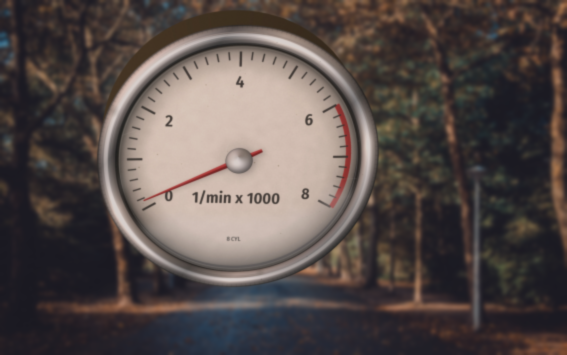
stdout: value=200 unit=rpm
